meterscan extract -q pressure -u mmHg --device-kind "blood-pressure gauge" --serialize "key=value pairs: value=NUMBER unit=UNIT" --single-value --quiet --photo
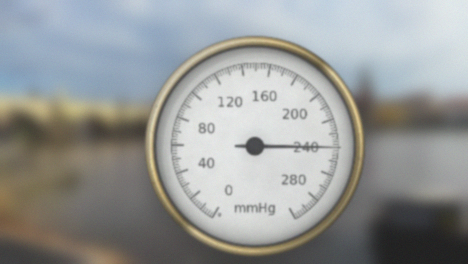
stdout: value=240 unit=mmHg
